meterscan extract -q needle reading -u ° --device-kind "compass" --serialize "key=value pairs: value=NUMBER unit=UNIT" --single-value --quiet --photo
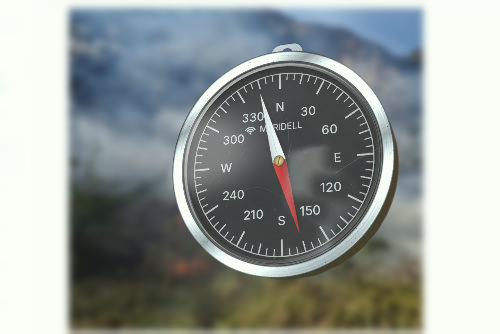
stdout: value=165 unit=°
